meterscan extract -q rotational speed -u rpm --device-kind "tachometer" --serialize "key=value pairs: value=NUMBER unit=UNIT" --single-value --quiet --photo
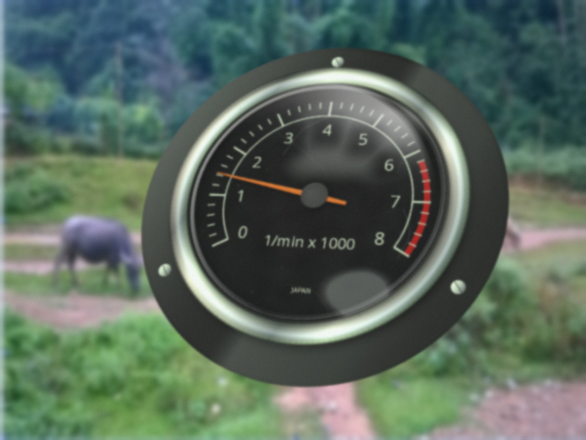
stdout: value=1400 unit=rpm
